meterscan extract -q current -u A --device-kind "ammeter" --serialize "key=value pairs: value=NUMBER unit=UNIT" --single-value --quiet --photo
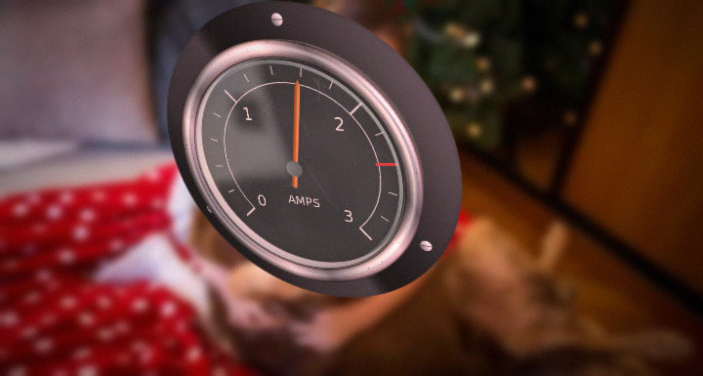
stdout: value=1.6 unit=A
